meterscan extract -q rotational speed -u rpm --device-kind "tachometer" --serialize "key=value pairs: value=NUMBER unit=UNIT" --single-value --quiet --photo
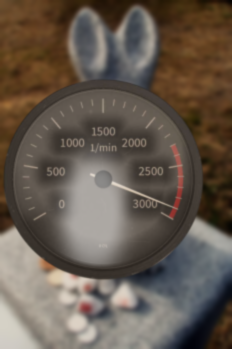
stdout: value=2900 unit=rpm
